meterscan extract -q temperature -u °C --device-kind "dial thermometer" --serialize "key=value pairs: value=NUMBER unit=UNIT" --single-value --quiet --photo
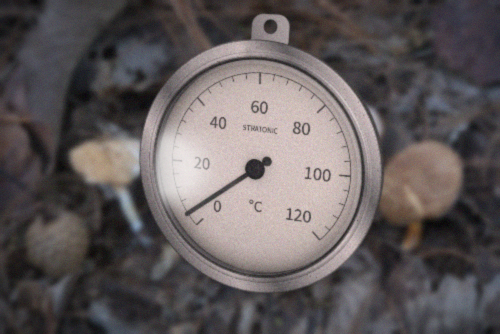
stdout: value=4 unit=°C
